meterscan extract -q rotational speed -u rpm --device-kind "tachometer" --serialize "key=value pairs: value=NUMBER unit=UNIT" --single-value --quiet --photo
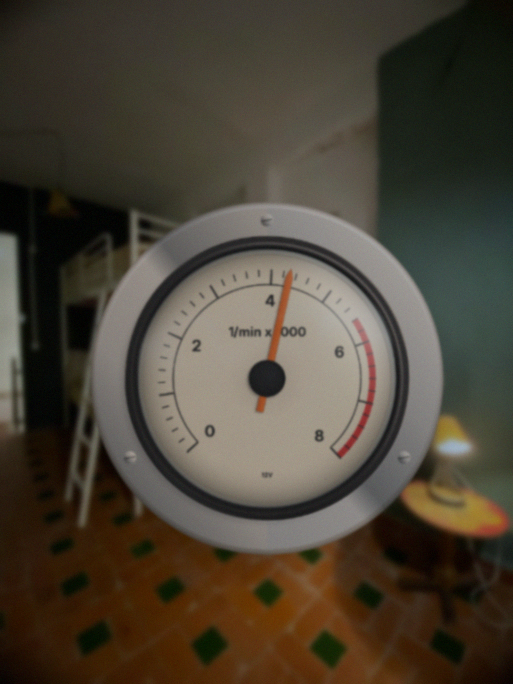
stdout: value=4300 unit=rpm
